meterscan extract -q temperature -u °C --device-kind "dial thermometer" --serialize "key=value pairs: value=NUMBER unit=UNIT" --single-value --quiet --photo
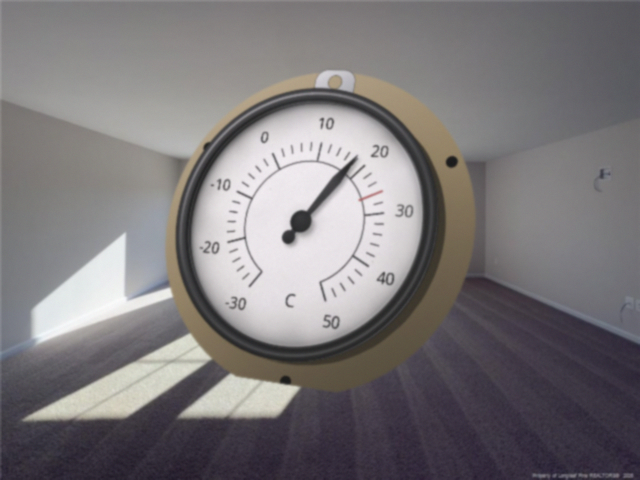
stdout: value=18 unit=°C
